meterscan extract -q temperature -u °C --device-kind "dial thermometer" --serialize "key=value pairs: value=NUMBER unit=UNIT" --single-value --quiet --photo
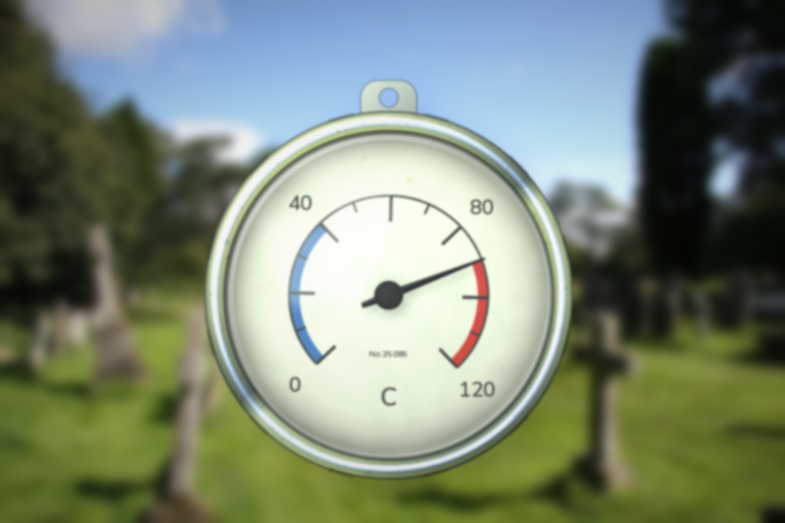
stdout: value=90 unit=°C
